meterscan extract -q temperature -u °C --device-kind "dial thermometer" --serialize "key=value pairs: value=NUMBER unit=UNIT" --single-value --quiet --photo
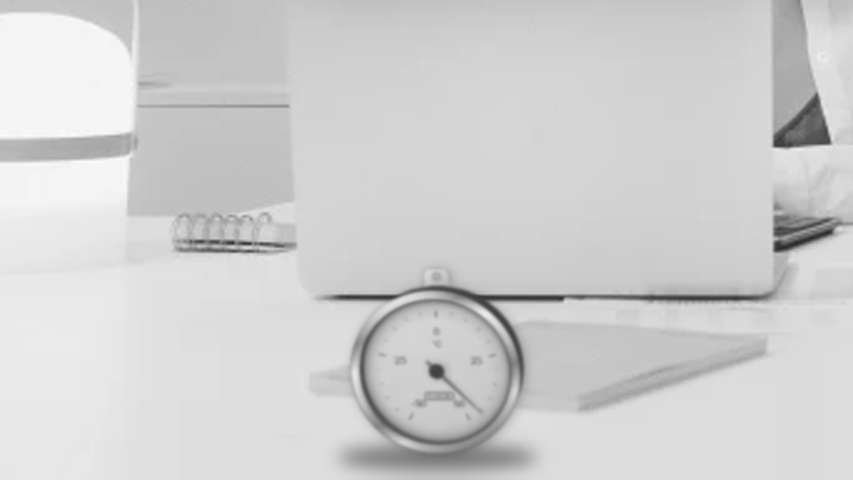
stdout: value=45 unit=°C
